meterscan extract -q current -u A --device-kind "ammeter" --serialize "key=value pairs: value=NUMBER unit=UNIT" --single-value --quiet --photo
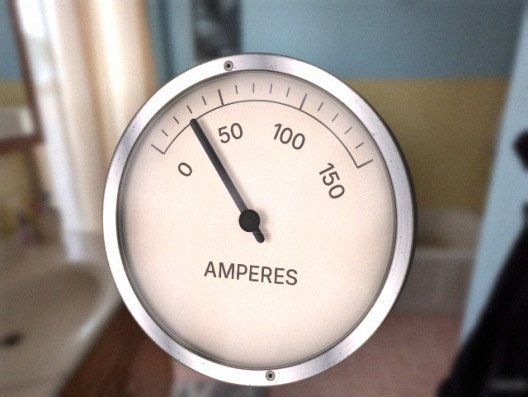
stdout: value=30 unit=A
